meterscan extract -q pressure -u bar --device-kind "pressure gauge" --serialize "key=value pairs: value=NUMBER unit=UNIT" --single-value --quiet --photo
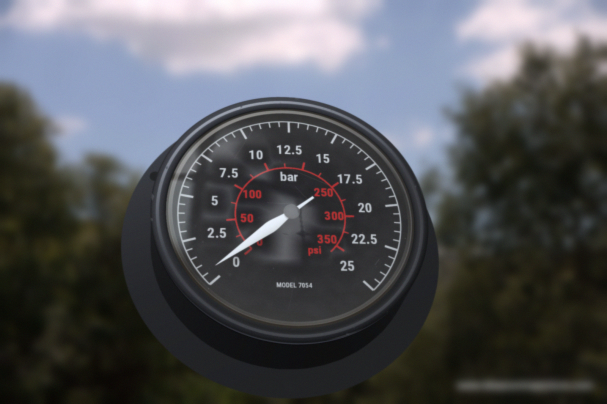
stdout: value=0.5 unit=bar
